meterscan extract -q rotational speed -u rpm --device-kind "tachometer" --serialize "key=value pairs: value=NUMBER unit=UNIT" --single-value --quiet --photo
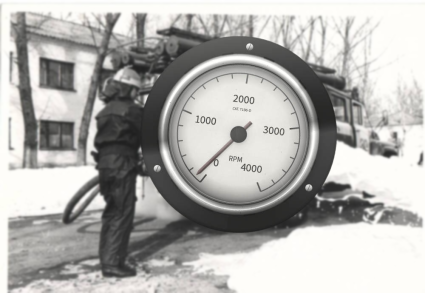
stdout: value=100 unit=rpm
